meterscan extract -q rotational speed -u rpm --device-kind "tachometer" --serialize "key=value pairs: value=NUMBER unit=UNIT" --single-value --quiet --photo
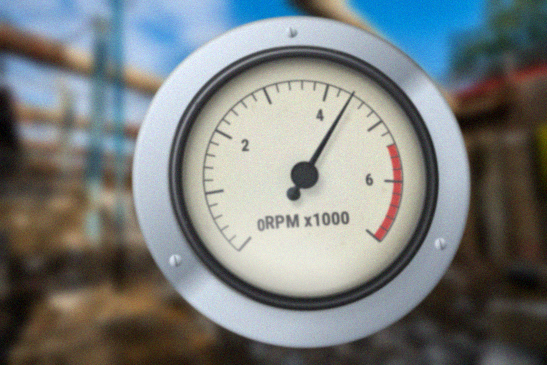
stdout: value=4400 unit=rpm
